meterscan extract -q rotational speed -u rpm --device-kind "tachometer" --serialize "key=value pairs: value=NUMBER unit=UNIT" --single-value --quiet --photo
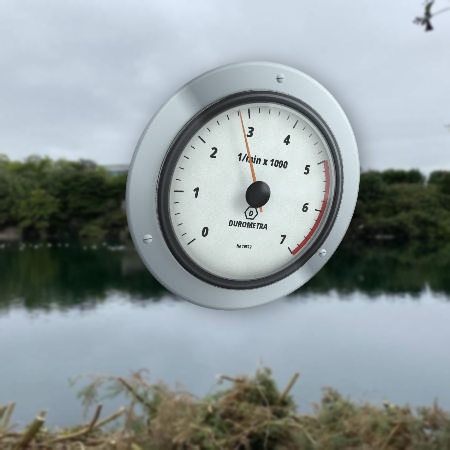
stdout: value=2800 unit=rpm
